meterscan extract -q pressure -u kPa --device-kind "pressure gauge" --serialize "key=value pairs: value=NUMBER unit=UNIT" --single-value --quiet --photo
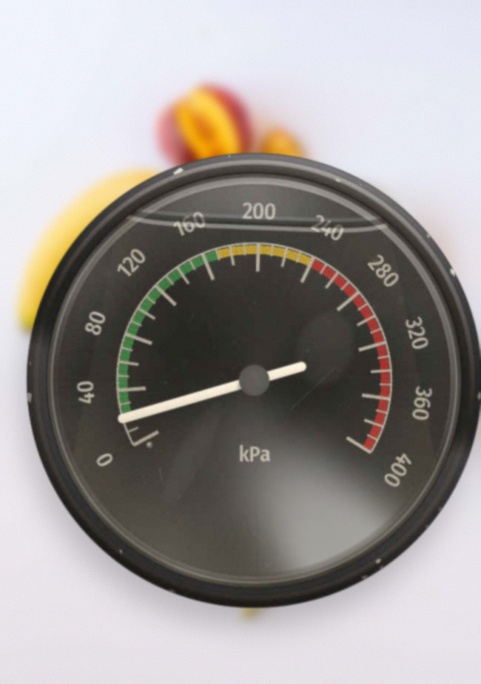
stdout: value=20 unit=kPa
